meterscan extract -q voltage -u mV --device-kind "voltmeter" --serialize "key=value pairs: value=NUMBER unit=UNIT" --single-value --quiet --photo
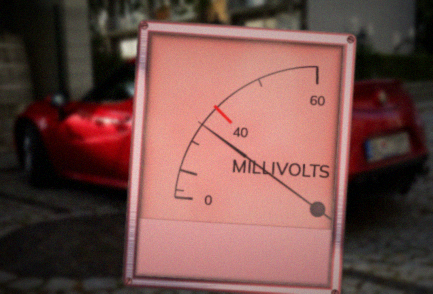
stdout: value=35 unit=mV
